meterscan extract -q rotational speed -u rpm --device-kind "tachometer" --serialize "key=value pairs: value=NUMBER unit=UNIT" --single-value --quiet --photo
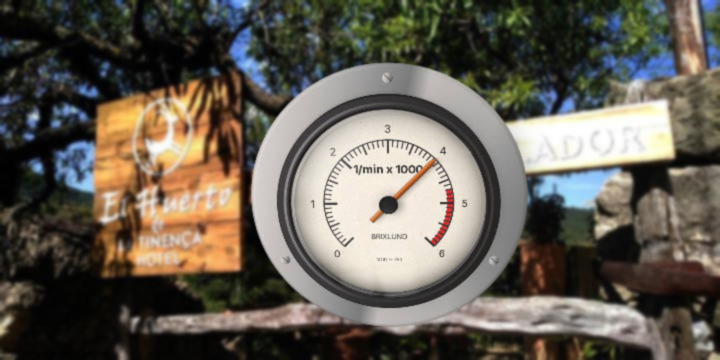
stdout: value=4000 unit=rpm
